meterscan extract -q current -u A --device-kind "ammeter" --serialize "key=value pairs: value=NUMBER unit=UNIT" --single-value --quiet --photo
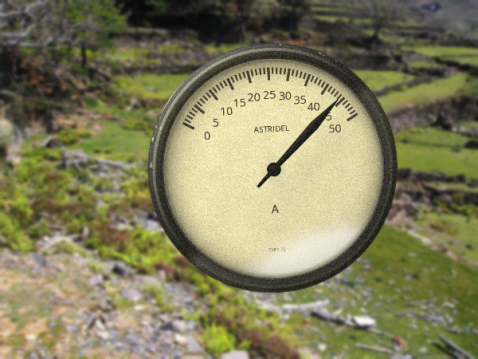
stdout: value=44 unit=A
